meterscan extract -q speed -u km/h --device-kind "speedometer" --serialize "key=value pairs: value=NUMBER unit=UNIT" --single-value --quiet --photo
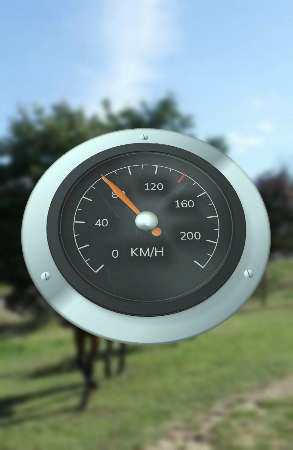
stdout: value=80 unit=km/h
